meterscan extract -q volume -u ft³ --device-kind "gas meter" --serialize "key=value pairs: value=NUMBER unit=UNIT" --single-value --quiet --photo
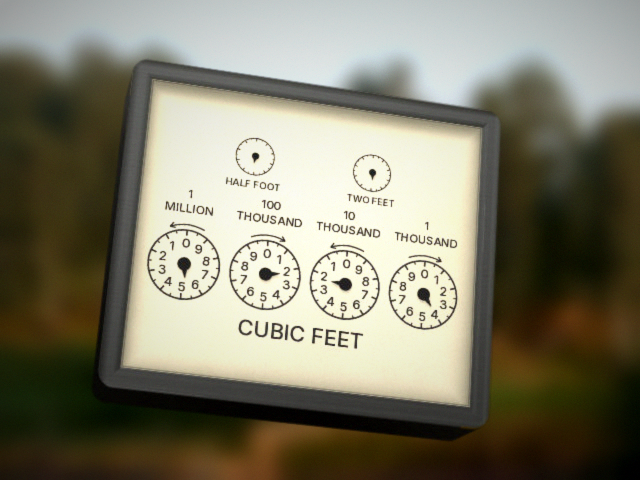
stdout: value=522400 unit=ft³
